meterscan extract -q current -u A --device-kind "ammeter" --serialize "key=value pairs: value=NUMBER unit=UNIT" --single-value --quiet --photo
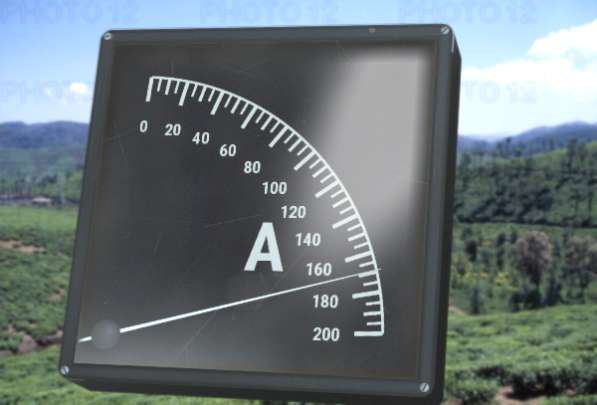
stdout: value=170 unit=A
